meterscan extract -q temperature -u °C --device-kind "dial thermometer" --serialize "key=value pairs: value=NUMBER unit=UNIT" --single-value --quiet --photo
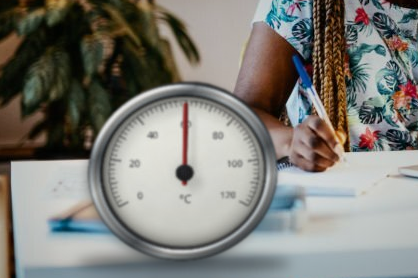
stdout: value=60 unit=°C
